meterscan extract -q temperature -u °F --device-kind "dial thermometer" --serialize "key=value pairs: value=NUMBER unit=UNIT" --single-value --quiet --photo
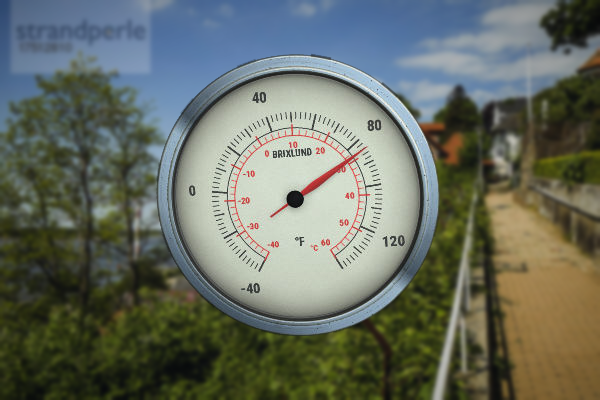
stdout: value=84 unit=°F
